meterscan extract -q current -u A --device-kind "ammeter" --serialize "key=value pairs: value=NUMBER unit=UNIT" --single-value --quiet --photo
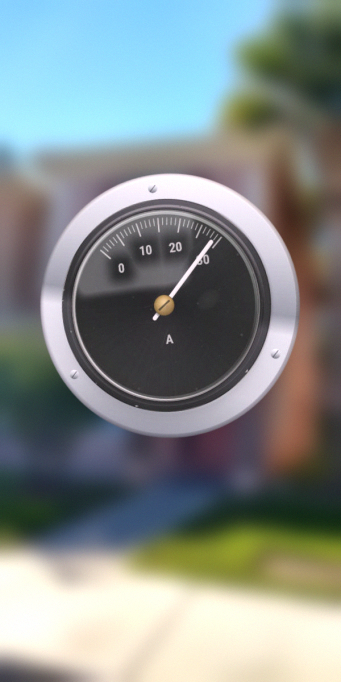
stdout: value=29 unit=A
